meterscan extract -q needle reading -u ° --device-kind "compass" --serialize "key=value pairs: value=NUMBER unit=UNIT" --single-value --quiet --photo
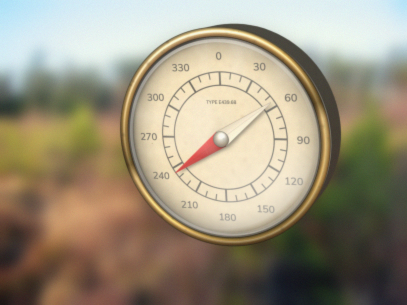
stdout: value=235 unit=°
